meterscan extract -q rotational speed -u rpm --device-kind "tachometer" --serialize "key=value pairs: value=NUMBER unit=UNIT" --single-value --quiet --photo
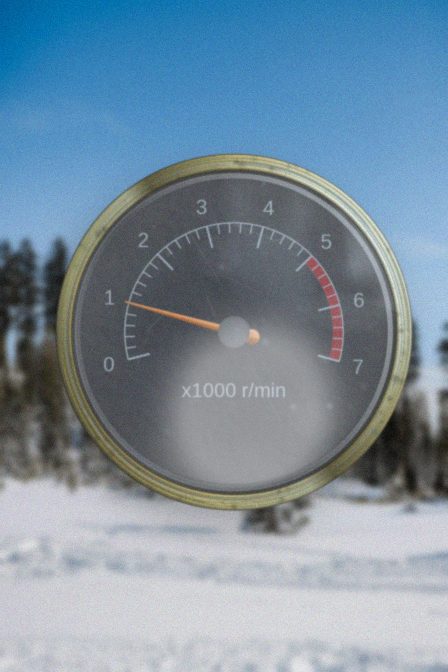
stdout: value=1000 unit=rpm
